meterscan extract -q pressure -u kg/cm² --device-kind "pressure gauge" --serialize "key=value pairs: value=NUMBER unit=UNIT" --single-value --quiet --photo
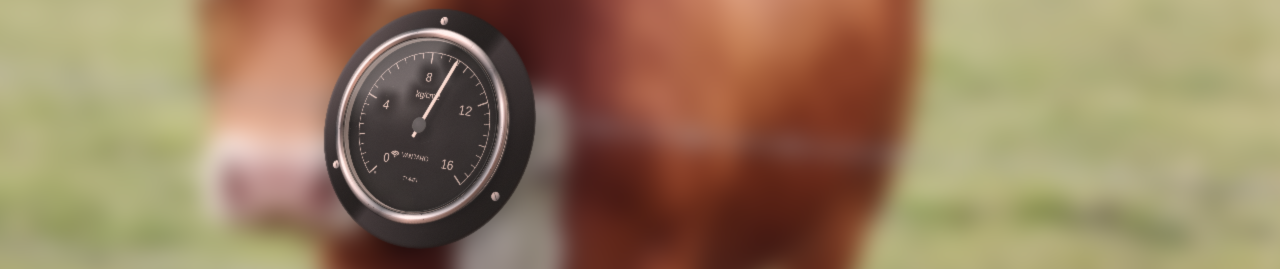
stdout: value=9.5 unit=kg/cm²
